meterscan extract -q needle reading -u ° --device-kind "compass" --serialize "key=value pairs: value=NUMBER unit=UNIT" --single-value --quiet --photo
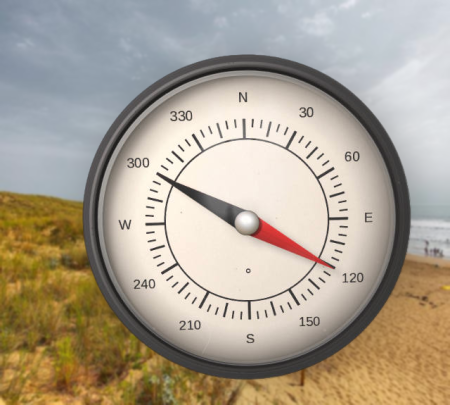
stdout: value=120 unit=°
